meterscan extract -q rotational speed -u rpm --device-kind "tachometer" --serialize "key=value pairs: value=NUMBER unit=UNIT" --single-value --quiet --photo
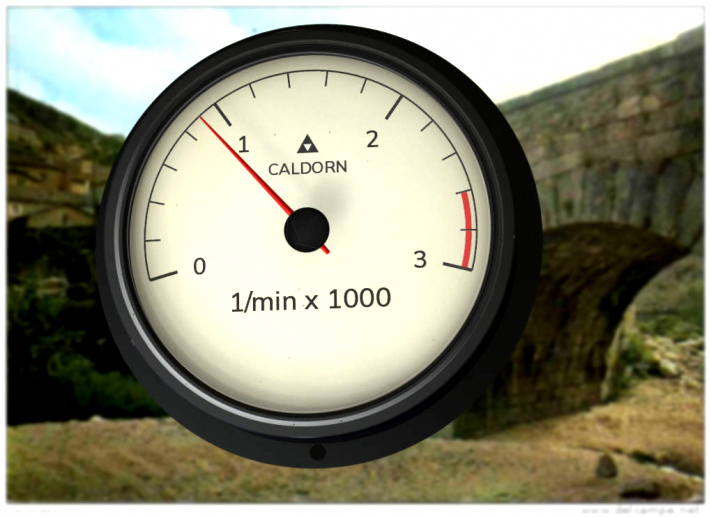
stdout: value=900 unit=rpm
